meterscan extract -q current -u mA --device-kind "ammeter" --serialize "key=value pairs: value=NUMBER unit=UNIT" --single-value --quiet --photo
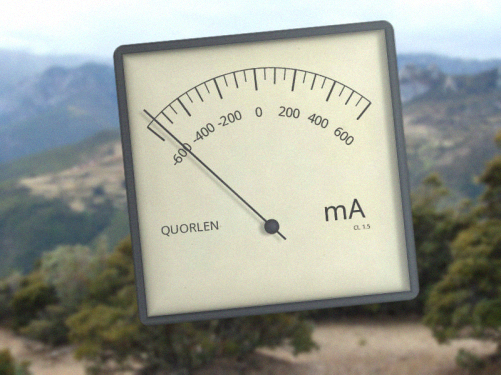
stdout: value=-550 unit=mA
